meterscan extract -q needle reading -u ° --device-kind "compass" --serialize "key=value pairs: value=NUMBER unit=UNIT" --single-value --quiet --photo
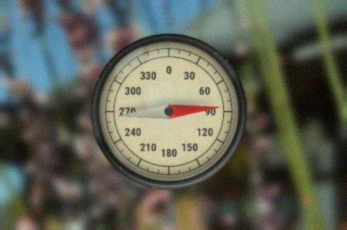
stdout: value=85 unit=°
